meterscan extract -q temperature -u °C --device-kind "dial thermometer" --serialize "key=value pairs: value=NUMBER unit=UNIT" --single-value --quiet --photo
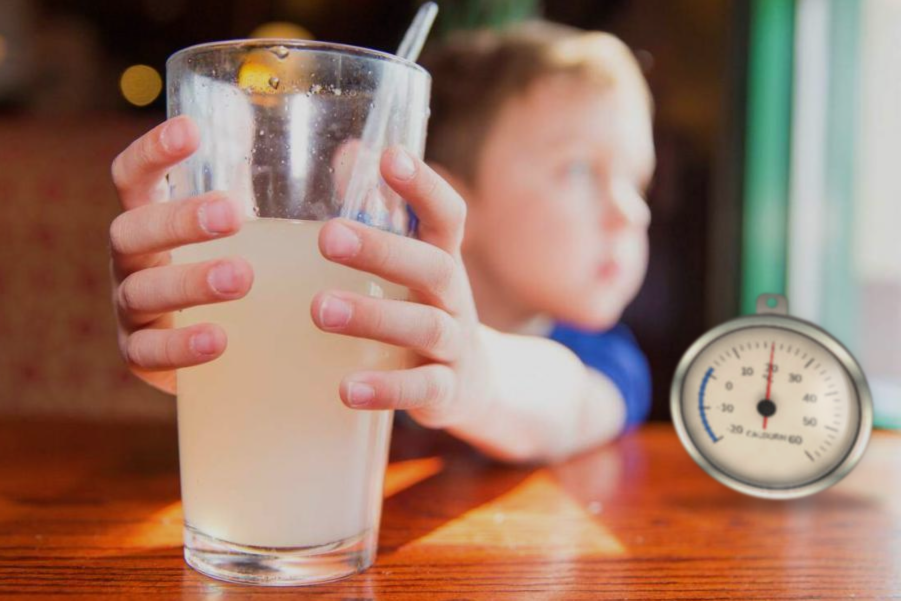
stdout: value=20 unit=°C
